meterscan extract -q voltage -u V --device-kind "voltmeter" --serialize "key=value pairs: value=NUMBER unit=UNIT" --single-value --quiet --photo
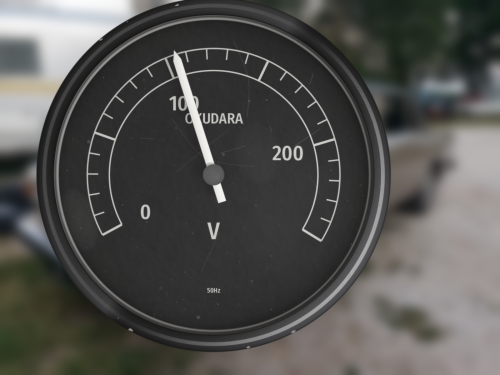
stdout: value=105 unit=V
